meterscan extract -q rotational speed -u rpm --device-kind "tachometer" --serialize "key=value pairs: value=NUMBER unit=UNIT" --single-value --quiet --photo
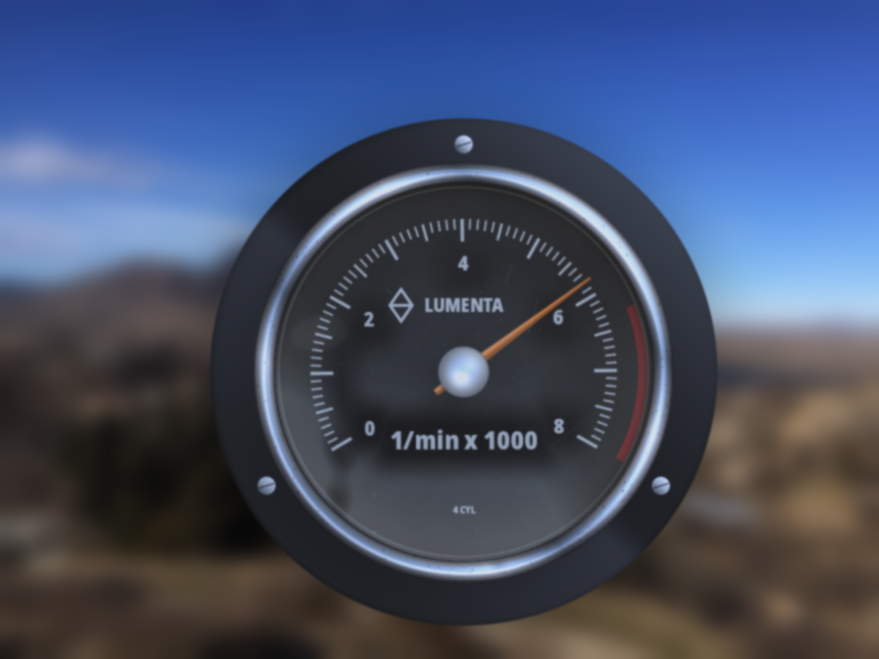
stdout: value=5800 unit=rpm
